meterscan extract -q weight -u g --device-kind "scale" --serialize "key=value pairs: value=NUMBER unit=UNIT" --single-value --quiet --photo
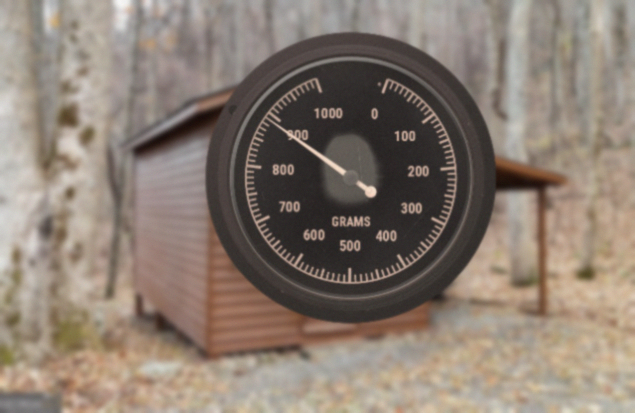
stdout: value=890 unit=g
